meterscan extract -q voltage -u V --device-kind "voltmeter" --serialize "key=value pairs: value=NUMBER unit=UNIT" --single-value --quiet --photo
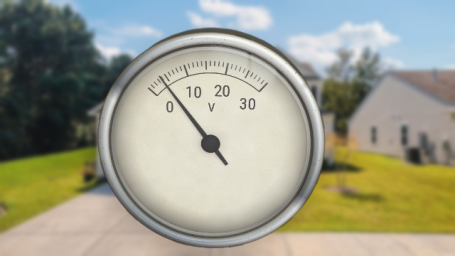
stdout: value=4 unit=V
